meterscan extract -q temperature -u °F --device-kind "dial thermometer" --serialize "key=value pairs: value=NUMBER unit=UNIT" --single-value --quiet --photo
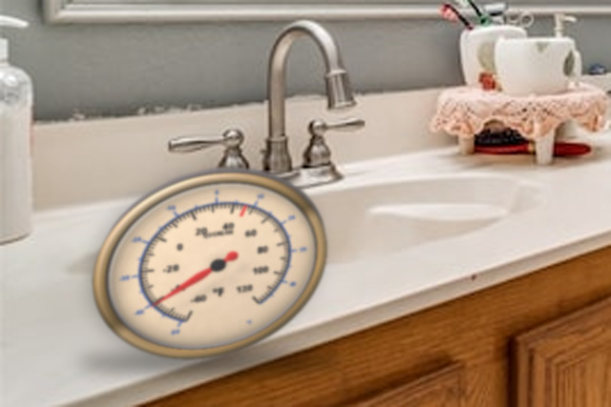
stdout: value=-40 unit=°F
